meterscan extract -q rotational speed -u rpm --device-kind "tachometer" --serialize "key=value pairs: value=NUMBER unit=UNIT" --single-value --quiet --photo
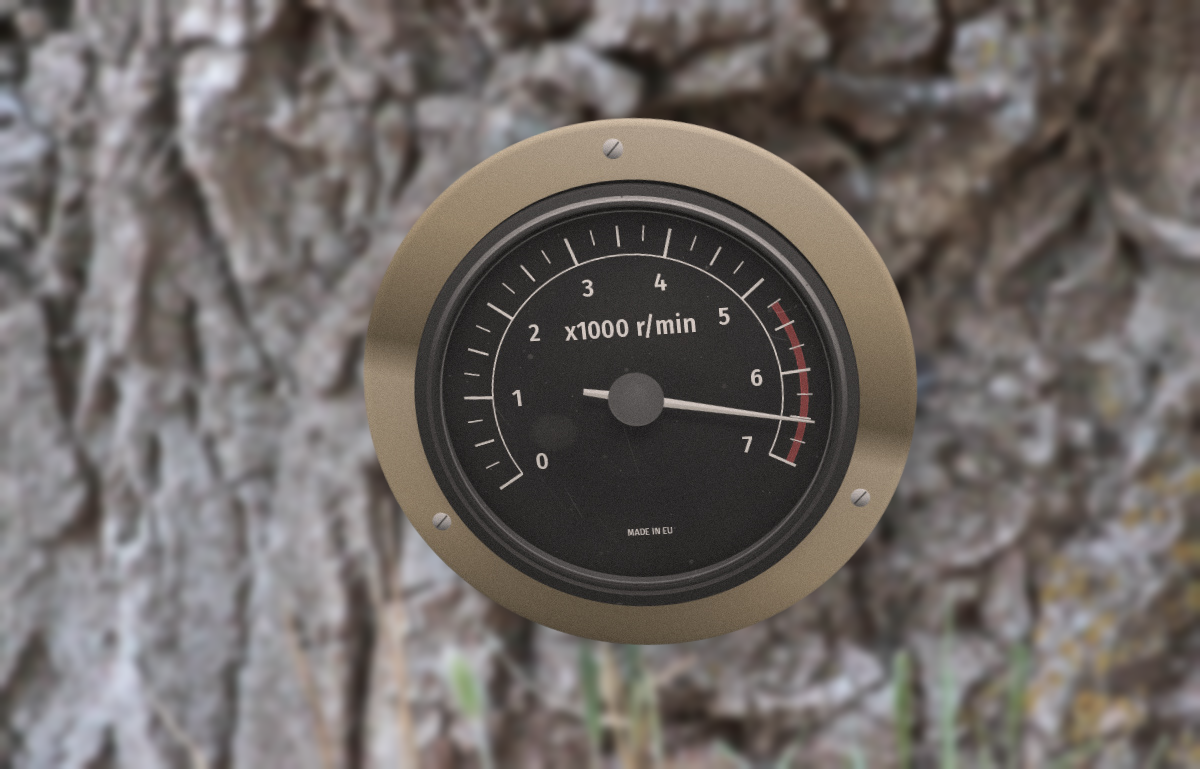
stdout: value=6500 unit=rpm
